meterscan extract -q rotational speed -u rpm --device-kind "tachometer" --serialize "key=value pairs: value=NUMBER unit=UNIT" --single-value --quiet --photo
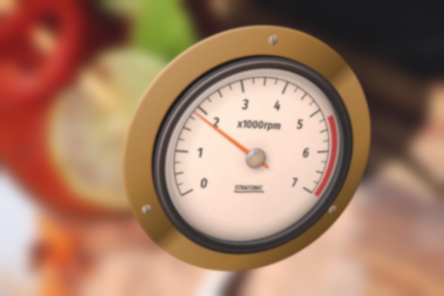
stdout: value=1875 unit=rpm
